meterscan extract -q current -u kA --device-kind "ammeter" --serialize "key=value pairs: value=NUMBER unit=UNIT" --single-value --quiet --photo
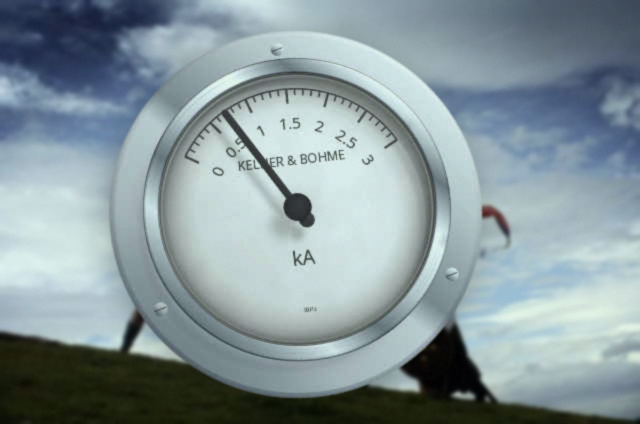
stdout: value=0.7 unit=kA
